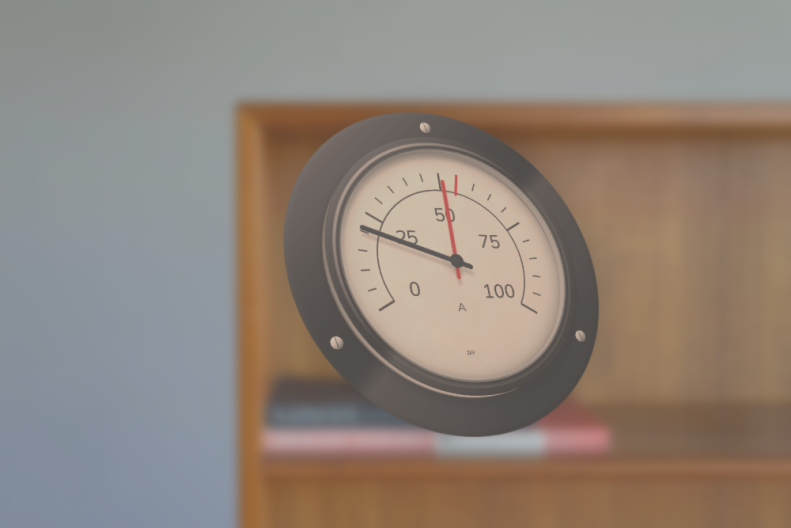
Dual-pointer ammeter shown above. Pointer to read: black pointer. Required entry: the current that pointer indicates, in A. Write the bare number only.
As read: 20
